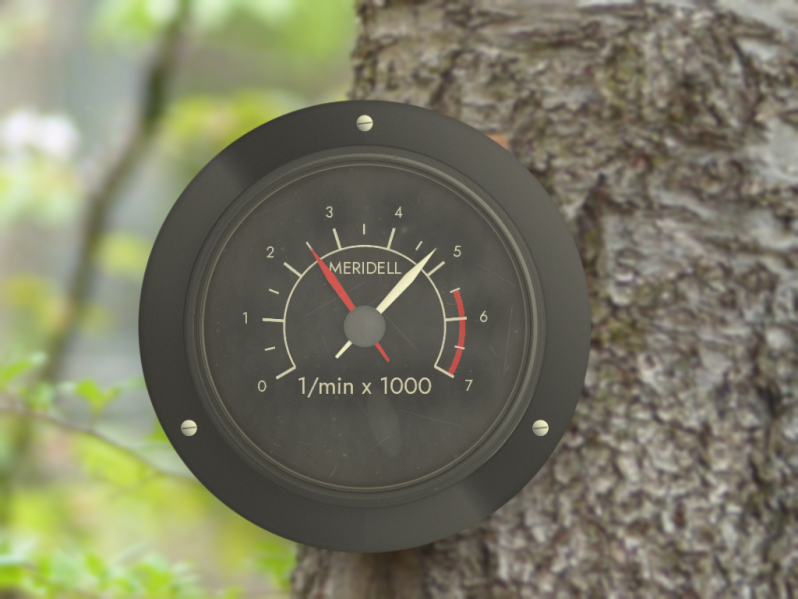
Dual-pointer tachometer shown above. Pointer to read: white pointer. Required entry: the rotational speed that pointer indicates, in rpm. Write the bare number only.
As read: 4750
